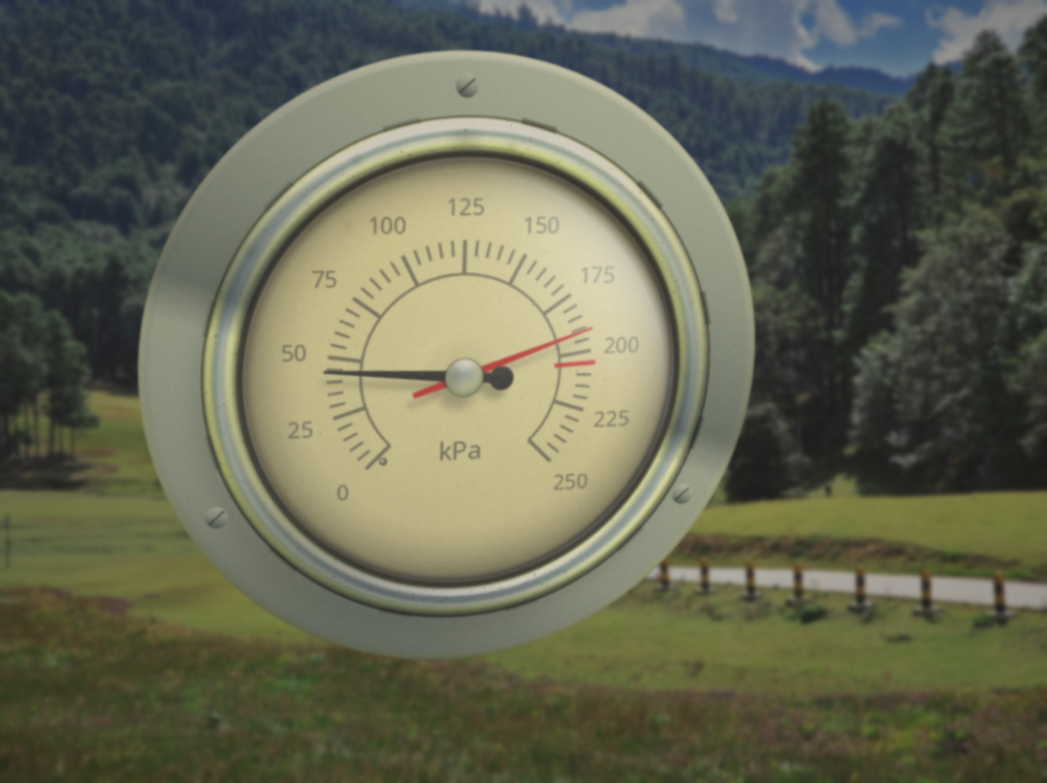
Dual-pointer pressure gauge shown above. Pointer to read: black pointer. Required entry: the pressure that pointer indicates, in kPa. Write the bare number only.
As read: 45
